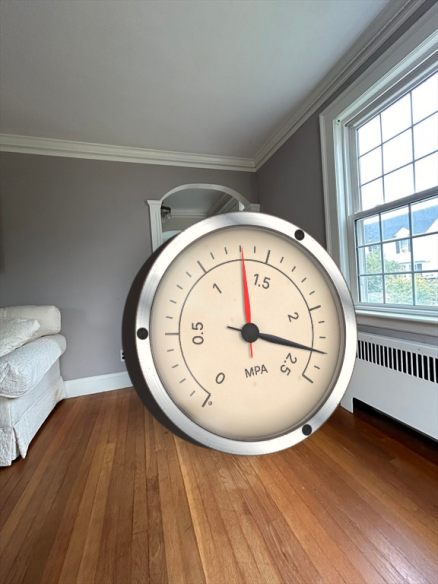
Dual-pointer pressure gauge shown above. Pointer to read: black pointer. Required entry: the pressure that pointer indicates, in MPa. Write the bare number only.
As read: 2.3
